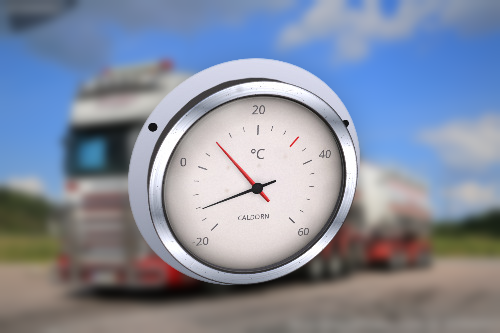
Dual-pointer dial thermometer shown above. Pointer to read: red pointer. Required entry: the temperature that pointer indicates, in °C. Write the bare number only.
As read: 8
